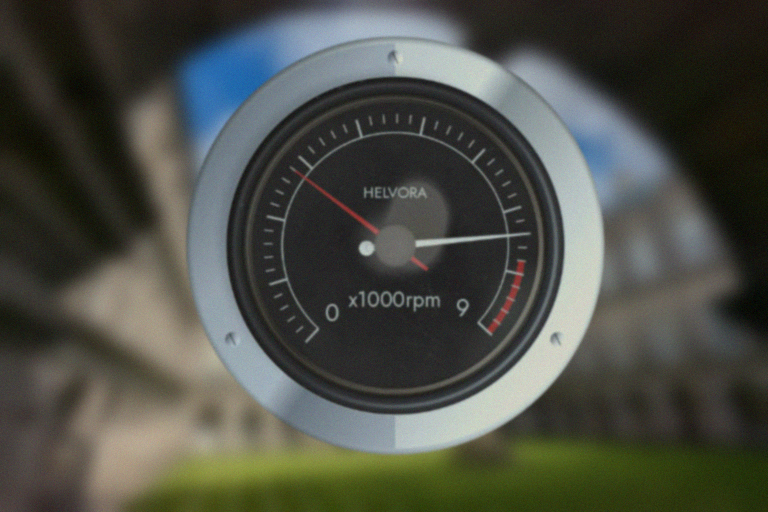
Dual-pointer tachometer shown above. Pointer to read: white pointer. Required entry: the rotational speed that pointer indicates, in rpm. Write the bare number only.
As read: 7400
